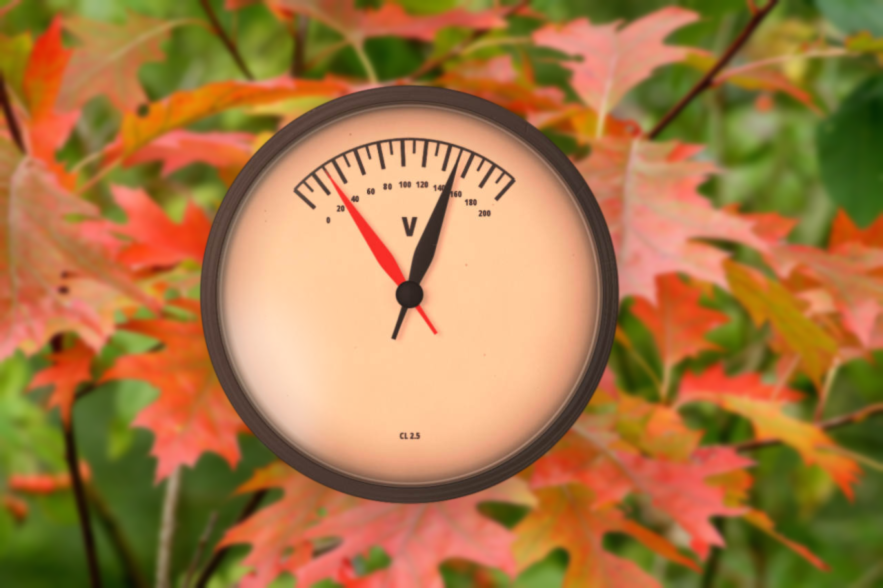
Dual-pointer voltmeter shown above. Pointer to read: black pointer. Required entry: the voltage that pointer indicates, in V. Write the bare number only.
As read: 150
